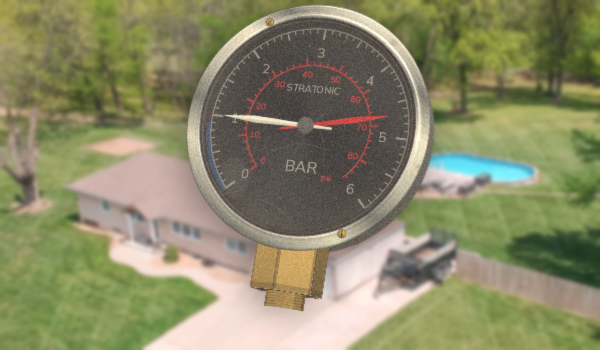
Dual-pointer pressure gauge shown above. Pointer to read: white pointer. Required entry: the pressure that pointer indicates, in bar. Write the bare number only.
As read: 1
